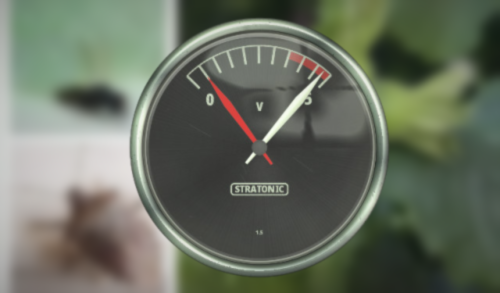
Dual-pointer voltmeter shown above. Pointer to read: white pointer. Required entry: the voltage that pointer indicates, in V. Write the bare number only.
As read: 4.75
